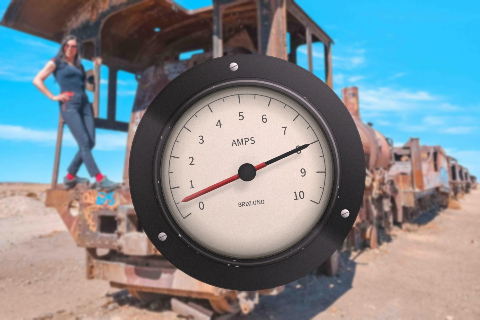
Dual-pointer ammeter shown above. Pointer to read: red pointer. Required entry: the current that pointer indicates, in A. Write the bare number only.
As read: 0.5
